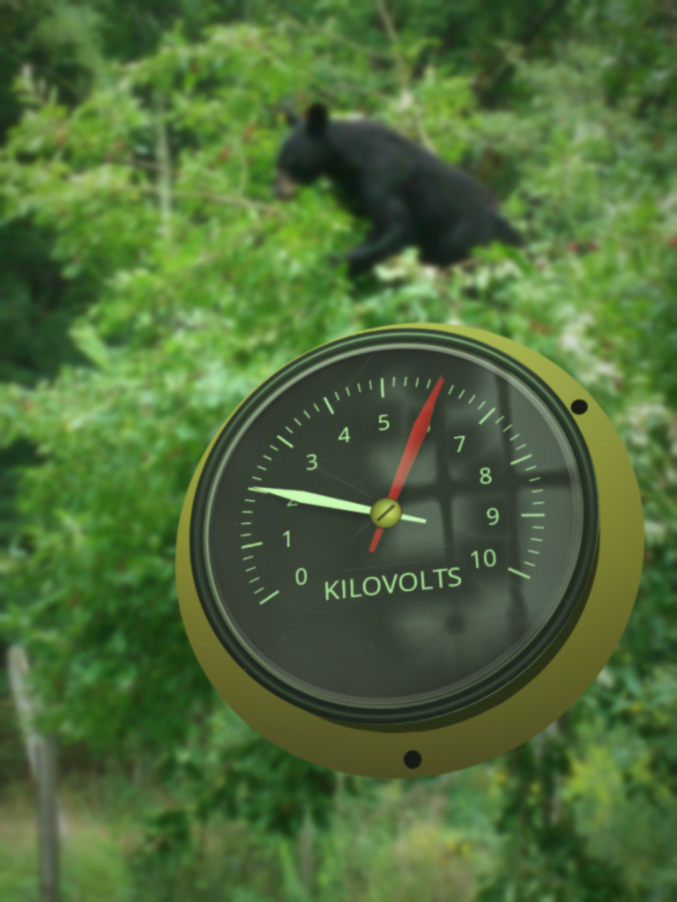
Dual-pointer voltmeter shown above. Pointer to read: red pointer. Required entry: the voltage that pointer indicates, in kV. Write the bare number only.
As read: 6
